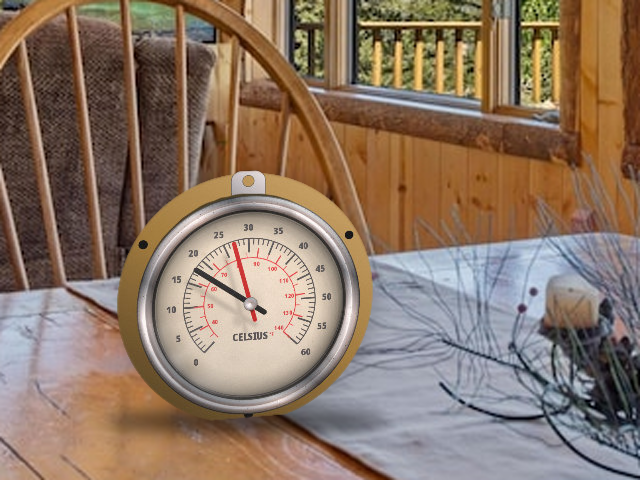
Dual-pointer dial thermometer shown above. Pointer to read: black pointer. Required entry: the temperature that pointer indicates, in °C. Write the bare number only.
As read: 18
